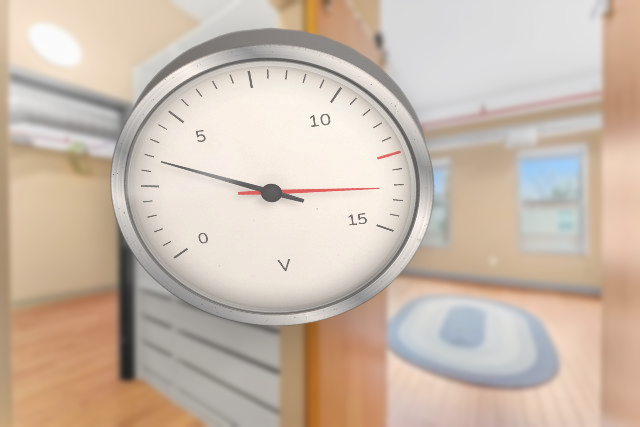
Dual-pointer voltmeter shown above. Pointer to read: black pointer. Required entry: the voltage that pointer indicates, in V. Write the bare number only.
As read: 3.5
